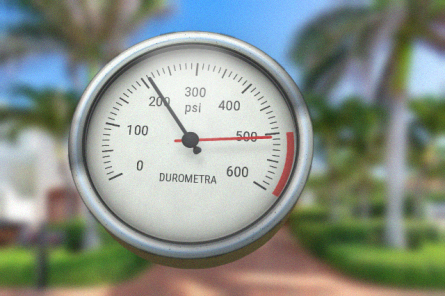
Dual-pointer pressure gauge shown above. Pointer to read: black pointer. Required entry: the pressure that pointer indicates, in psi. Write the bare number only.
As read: 210
